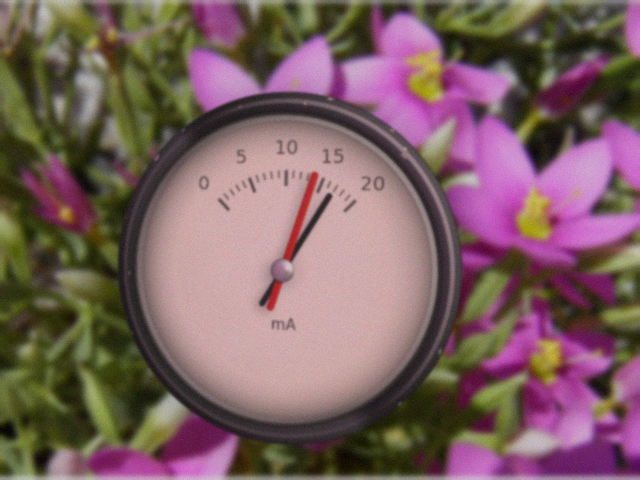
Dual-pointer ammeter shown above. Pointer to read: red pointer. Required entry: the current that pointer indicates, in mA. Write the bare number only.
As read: 14
